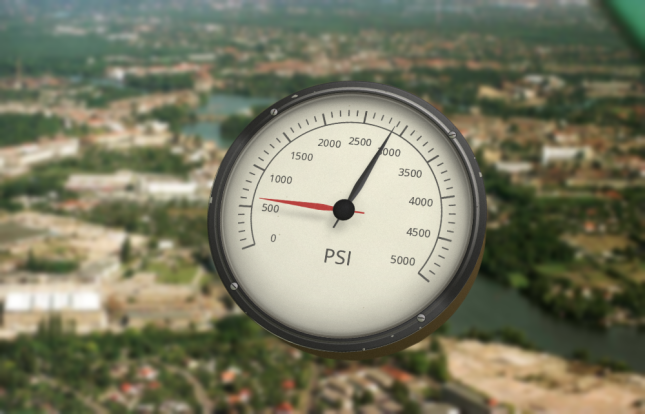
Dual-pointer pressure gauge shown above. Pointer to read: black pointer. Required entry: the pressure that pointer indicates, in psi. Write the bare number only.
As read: 2900
